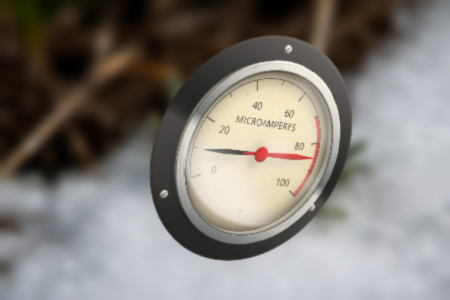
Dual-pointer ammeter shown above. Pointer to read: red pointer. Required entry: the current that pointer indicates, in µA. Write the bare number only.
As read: 85
